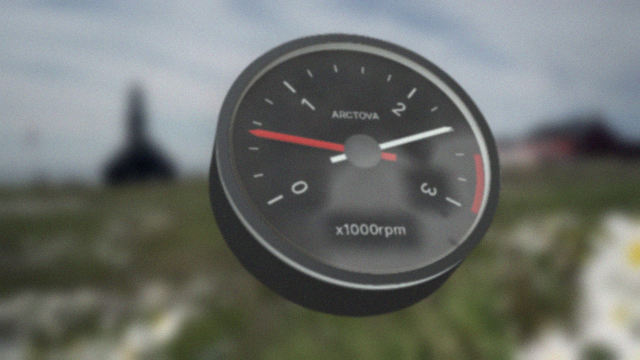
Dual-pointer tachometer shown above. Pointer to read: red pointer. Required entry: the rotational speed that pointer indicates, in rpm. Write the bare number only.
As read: 500
